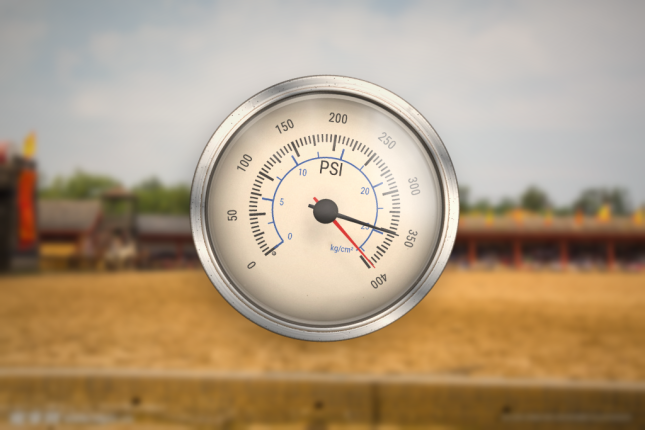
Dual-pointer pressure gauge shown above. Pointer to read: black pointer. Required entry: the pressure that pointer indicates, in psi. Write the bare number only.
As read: 350
